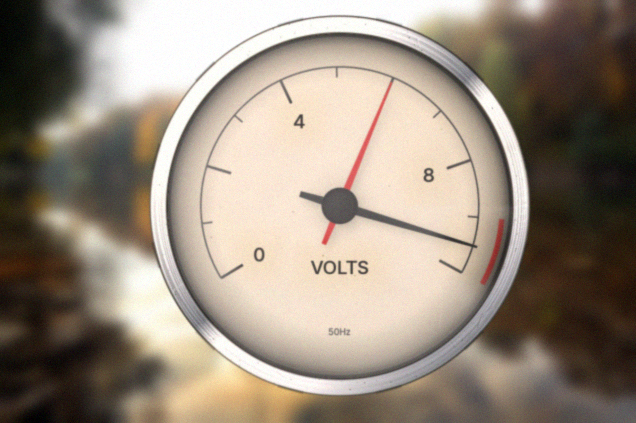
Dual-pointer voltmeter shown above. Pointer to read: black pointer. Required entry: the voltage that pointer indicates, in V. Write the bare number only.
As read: 9.5
